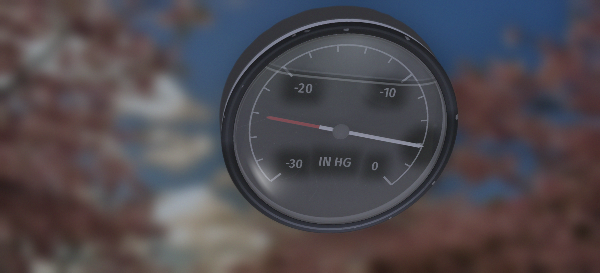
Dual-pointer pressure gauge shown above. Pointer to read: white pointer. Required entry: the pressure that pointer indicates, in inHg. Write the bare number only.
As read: -4
